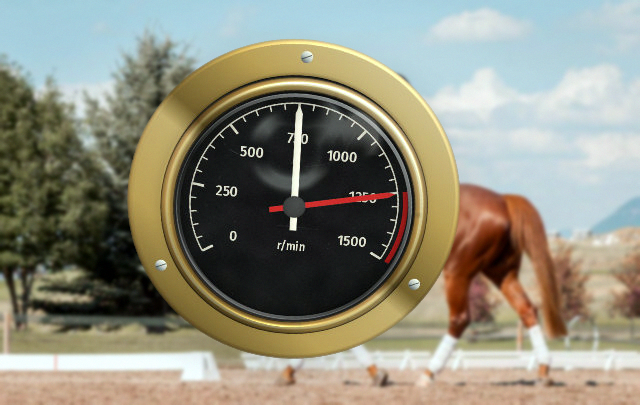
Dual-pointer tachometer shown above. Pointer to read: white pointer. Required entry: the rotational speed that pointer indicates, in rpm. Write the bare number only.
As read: 750
